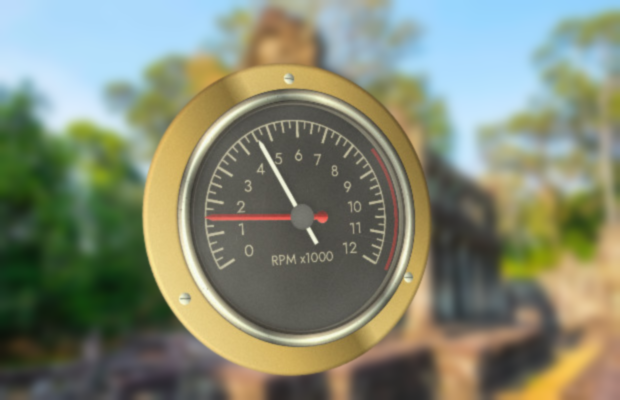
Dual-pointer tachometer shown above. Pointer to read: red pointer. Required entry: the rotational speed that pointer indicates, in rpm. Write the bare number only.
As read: 1500
